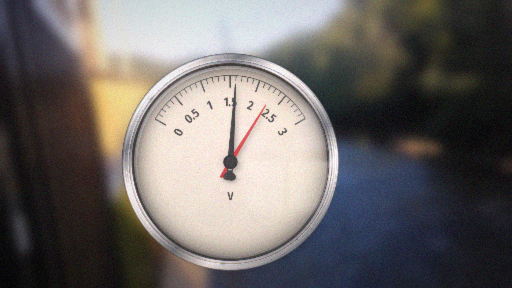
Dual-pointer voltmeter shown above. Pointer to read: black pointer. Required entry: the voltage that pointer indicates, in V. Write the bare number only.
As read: 1.6
